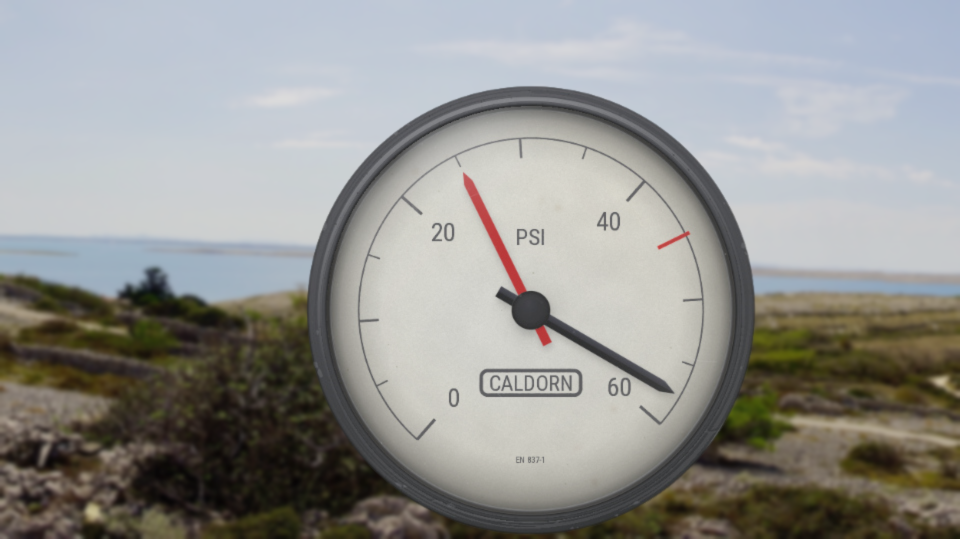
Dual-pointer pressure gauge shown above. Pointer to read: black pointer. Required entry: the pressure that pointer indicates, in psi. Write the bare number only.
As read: 57.5
